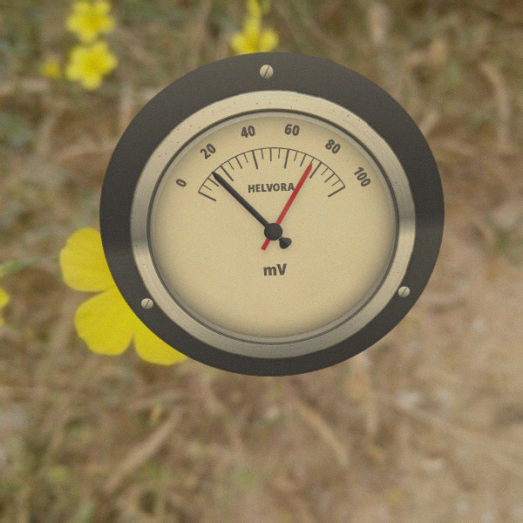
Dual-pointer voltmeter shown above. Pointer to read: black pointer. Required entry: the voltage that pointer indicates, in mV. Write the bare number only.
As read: 15
